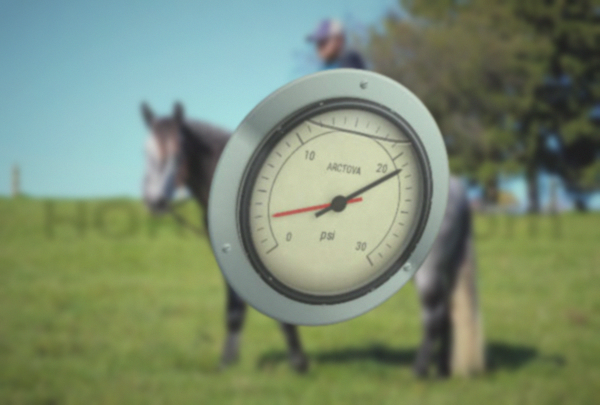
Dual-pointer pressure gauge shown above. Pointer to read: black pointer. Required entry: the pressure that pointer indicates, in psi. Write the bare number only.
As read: 21
